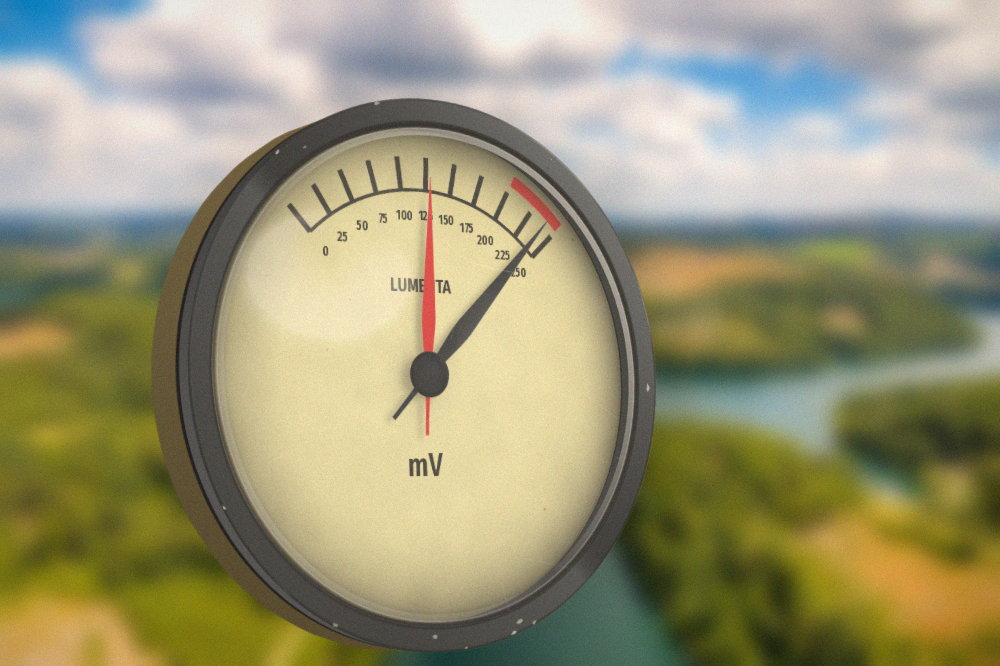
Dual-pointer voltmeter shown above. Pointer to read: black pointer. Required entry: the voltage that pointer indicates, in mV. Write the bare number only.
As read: 237.5
